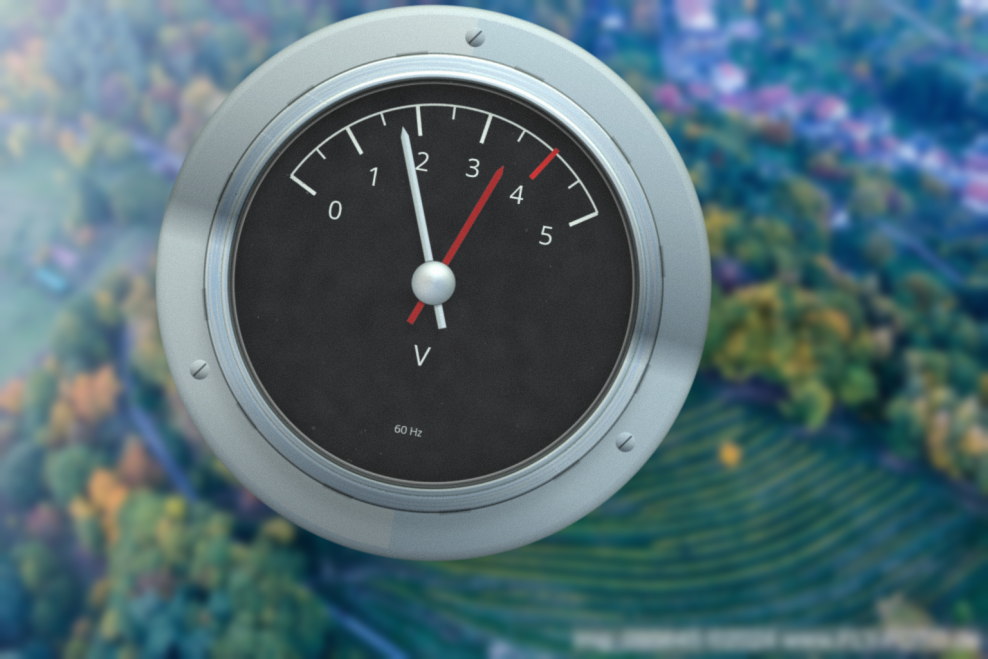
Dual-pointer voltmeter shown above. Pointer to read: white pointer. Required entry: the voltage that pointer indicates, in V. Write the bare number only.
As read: 1.75
